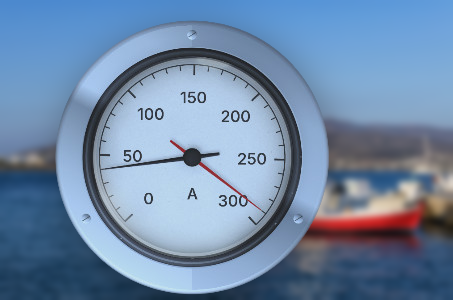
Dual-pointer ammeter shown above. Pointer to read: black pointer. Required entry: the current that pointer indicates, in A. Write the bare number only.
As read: 40
